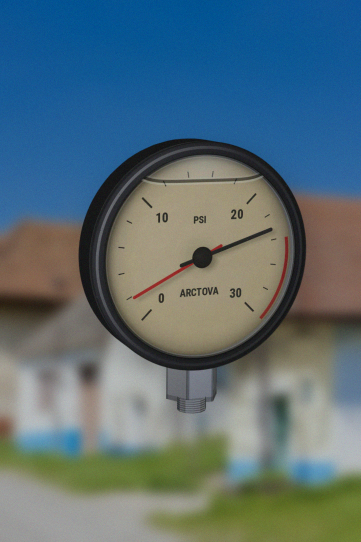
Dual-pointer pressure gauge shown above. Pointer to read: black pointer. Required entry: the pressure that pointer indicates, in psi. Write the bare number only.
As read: 23
